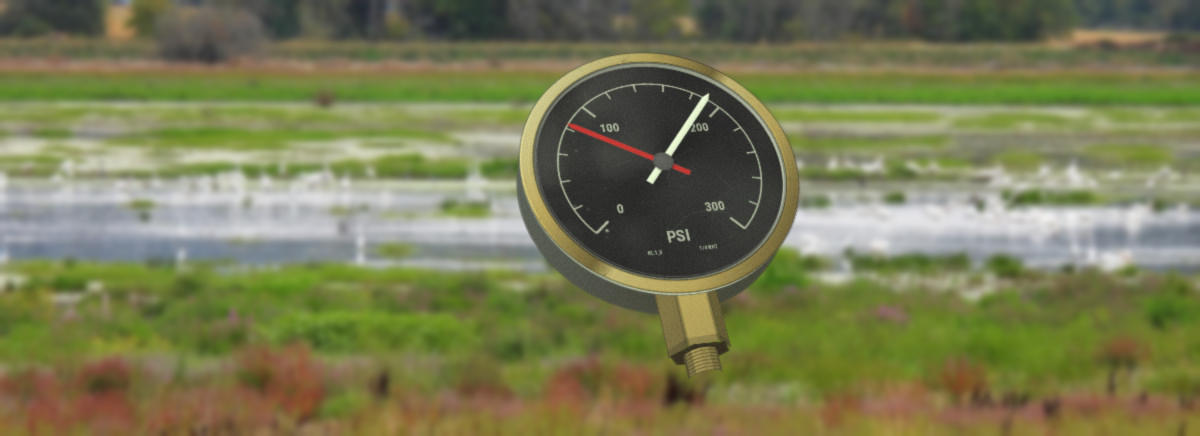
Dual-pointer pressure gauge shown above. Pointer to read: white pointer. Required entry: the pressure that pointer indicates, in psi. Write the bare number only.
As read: 190
